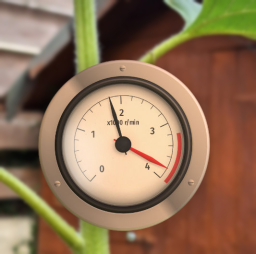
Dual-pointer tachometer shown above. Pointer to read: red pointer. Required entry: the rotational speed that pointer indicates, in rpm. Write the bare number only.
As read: 3800
